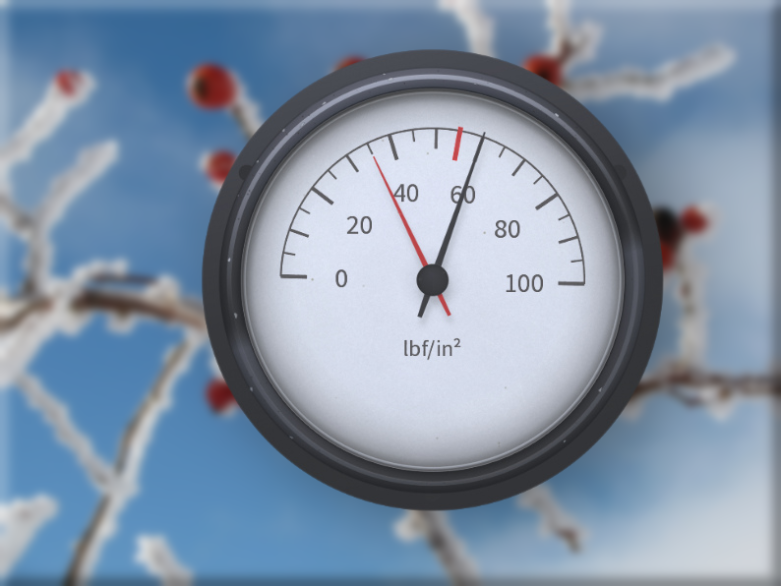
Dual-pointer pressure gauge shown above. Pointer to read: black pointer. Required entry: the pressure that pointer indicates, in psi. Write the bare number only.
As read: 60
